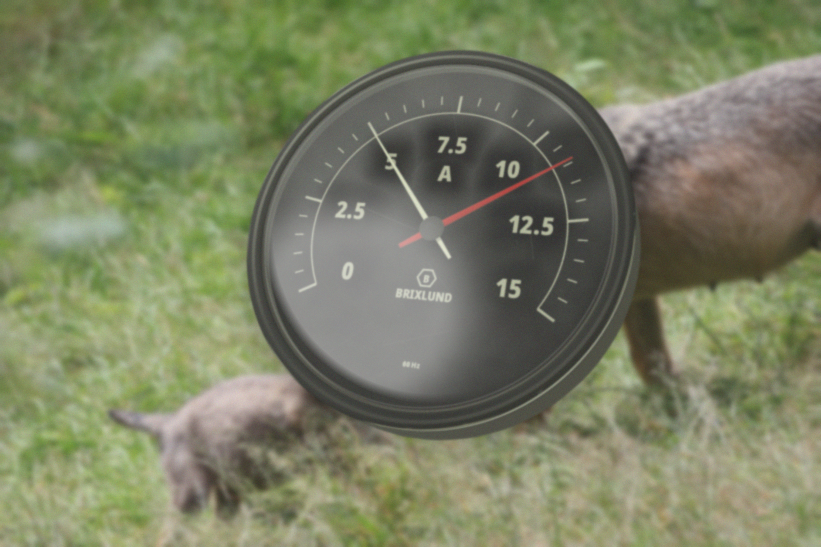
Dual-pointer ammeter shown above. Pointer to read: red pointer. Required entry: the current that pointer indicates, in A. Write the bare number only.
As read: 11
